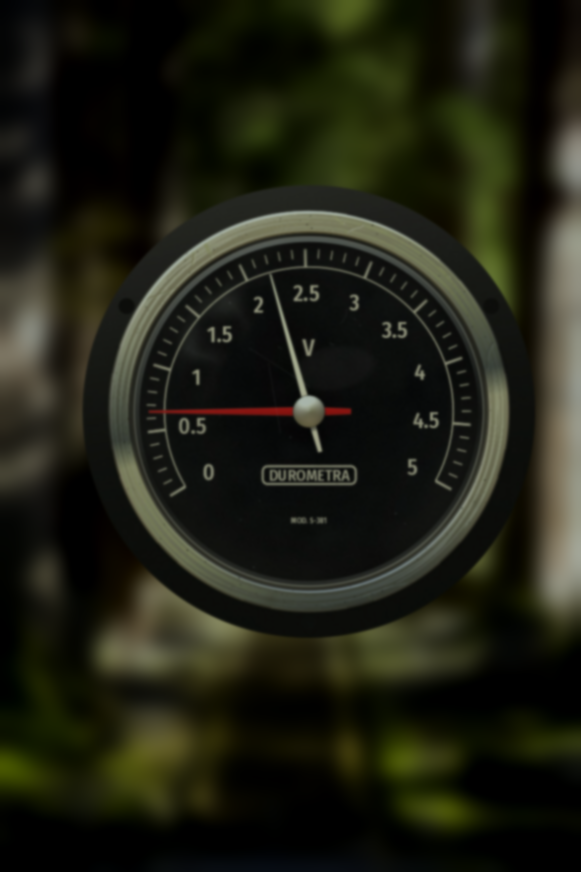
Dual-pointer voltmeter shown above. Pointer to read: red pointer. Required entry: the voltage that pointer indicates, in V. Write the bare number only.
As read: 0.65
